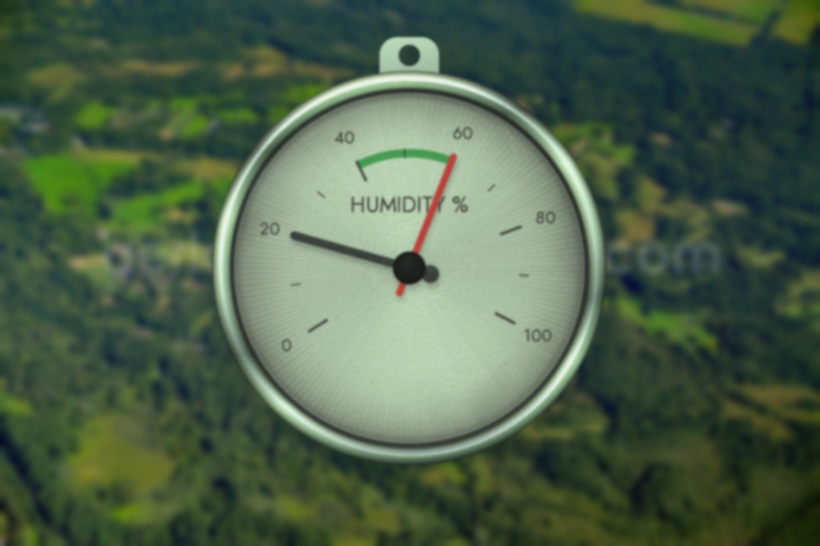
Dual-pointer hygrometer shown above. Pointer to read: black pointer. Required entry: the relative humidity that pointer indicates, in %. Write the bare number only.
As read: 20
